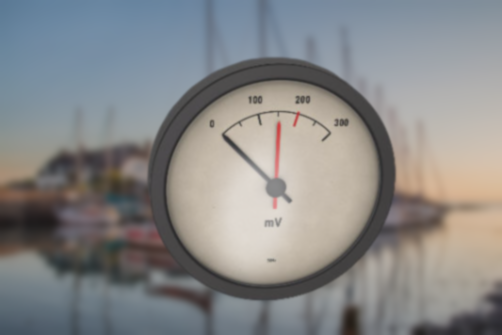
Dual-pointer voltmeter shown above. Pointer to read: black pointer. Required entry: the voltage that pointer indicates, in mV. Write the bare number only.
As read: 0
